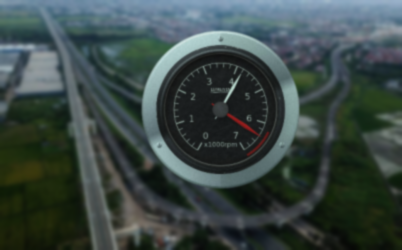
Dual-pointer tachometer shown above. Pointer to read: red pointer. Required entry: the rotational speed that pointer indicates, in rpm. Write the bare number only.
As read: 6400
